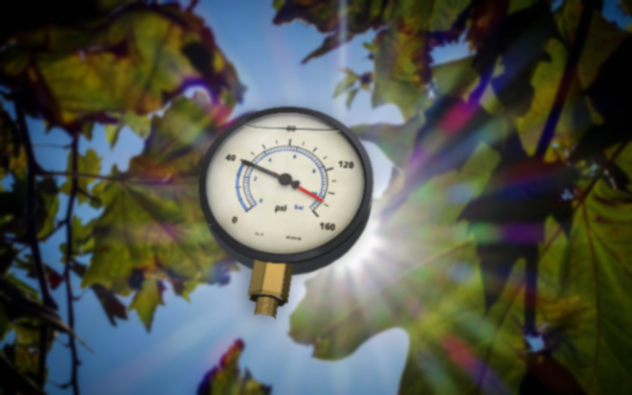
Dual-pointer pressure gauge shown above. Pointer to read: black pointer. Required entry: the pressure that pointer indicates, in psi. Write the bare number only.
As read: 40
